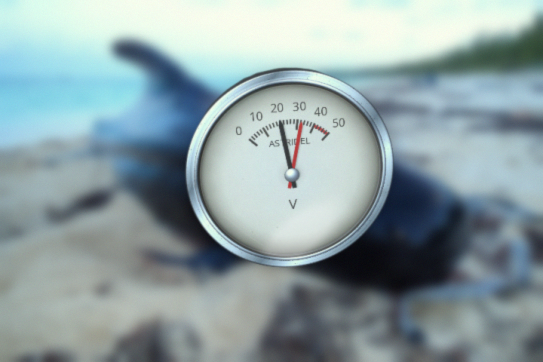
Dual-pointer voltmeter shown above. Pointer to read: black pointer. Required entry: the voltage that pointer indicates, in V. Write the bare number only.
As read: 20
